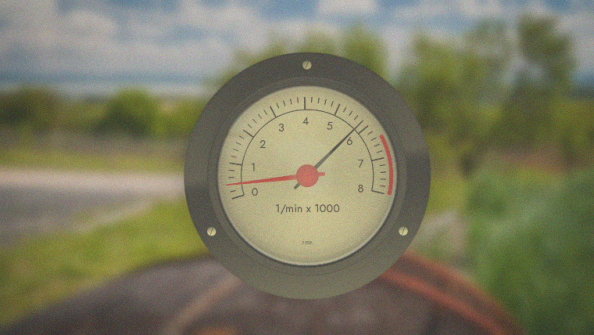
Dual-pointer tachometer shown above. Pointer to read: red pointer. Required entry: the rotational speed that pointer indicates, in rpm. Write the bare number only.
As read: 400
